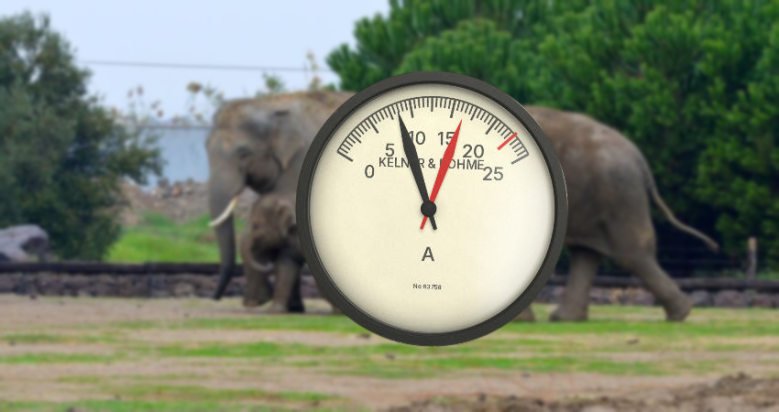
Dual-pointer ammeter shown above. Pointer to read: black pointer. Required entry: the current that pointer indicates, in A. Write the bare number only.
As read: 8.5
